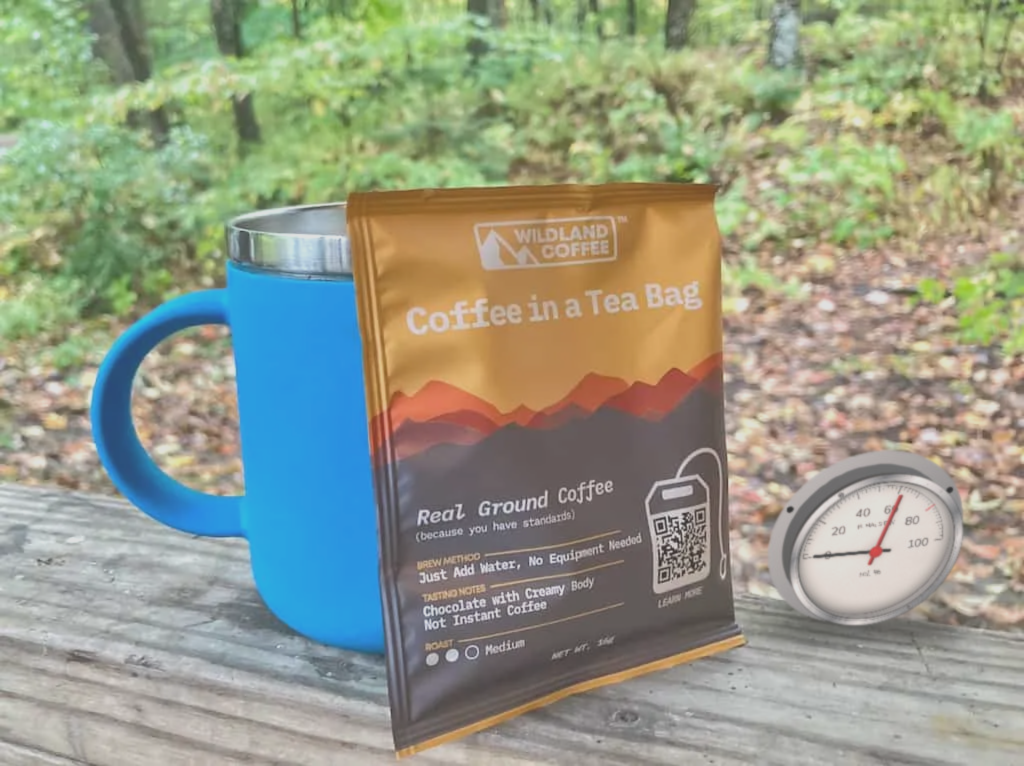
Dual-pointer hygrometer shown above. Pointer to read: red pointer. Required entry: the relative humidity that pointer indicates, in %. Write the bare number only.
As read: 60
